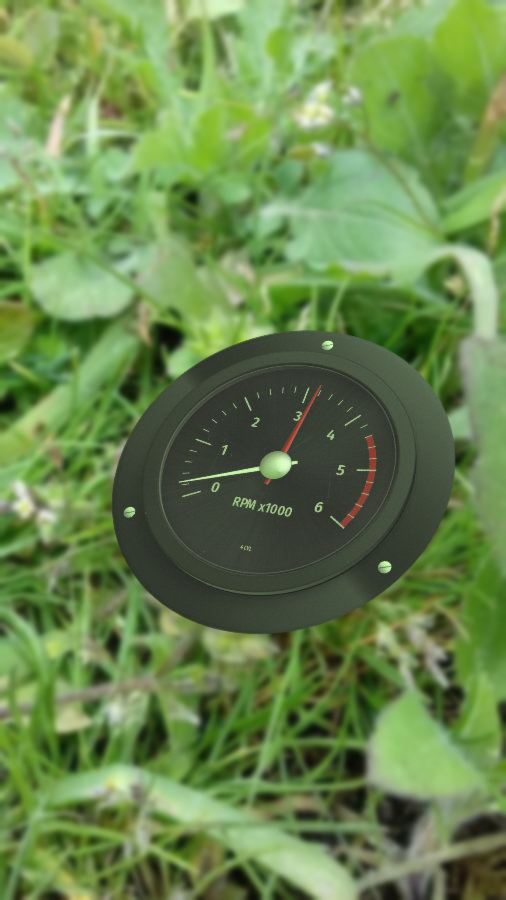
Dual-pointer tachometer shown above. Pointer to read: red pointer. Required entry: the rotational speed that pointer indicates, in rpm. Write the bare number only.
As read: 3200
